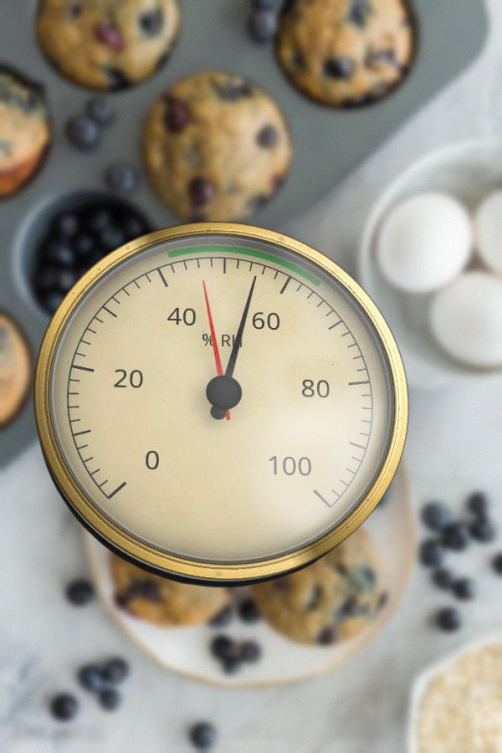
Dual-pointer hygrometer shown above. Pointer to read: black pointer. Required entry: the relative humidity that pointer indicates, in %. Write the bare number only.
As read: 55
